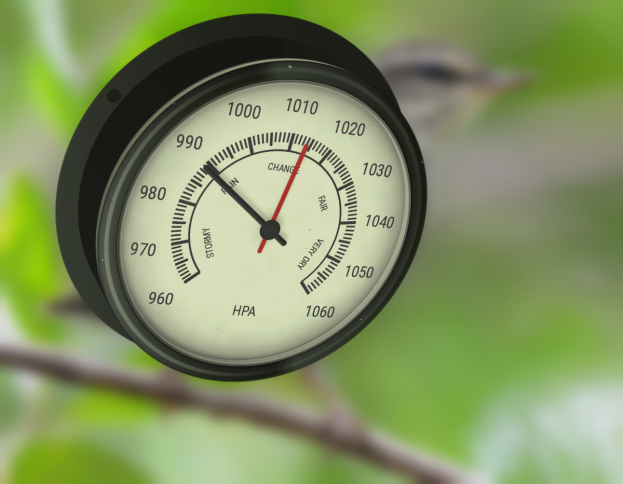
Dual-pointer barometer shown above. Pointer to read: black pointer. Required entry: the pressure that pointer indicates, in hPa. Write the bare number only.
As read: 989
